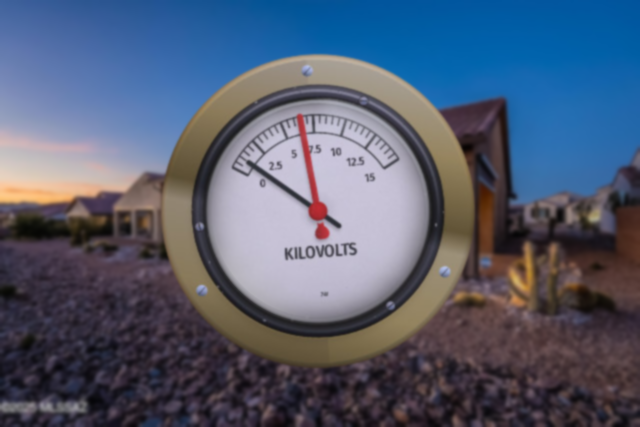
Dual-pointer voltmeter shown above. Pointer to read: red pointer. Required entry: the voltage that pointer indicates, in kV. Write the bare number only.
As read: 6.5
